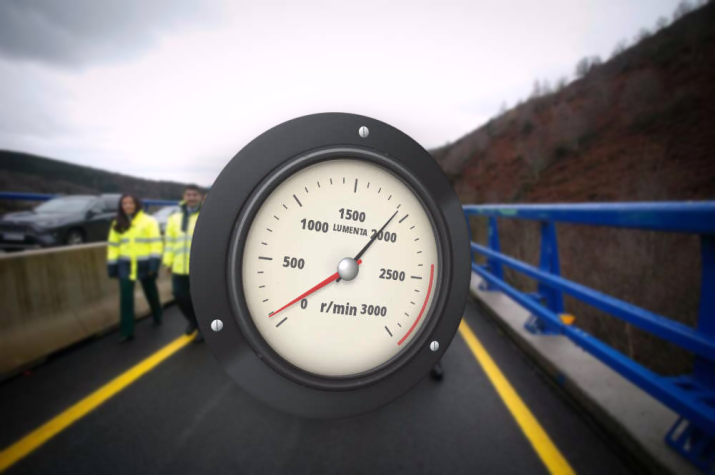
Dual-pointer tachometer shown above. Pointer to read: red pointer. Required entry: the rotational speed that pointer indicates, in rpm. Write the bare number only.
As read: 100
